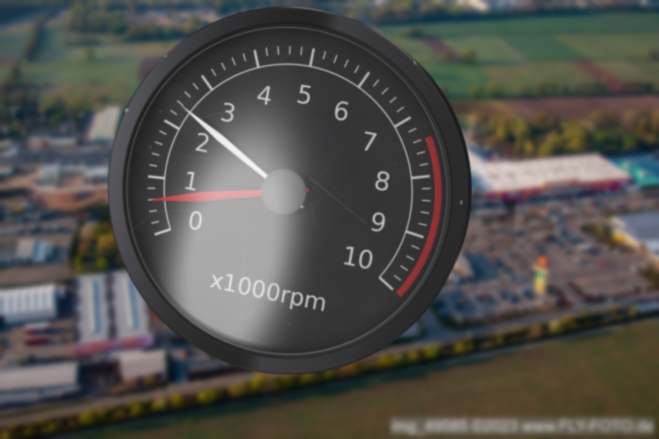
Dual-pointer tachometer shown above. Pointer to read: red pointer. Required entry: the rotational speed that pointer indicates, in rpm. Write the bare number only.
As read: 600
